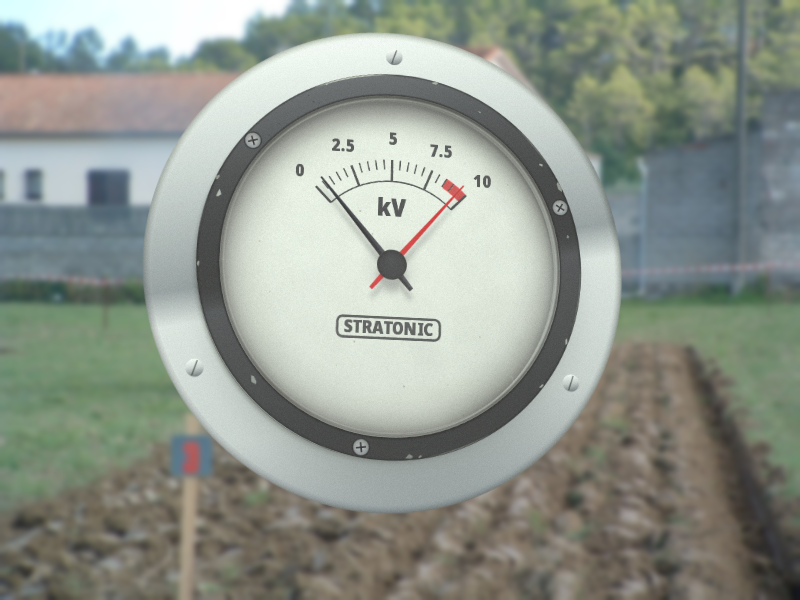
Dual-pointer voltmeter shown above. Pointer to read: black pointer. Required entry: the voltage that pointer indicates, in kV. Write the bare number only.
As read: 0.5
